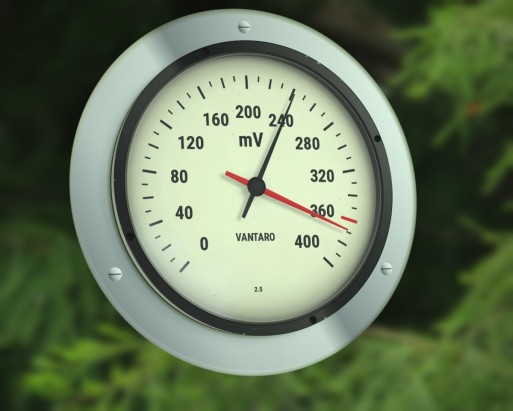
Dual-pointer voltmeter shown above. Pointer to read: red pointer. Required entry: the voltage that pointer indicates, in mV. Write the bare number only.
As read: 370
